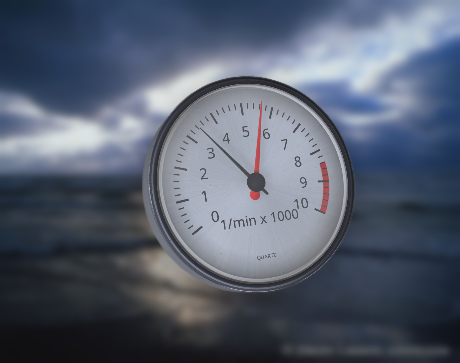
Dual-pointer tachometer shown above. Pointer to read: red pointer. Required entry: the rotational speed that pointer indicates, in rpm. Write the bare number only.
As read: 5600
